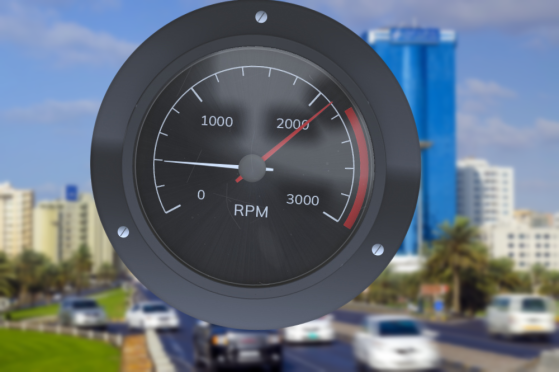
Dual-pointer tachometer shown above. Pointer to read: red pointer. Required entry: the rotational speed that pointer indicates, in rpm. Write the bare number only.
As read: 2100
